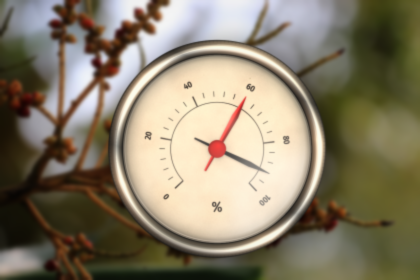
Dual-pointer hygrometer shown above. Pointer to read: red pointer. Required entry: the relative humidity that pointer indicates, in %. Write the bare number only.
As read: 60
